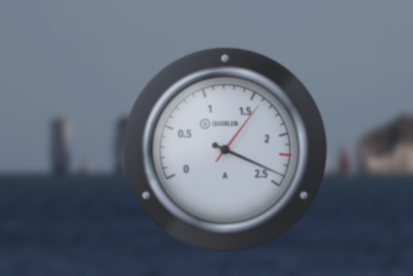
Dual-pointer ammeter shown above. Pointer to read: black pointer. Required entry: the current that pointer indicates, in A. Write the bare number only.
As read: 2.4
